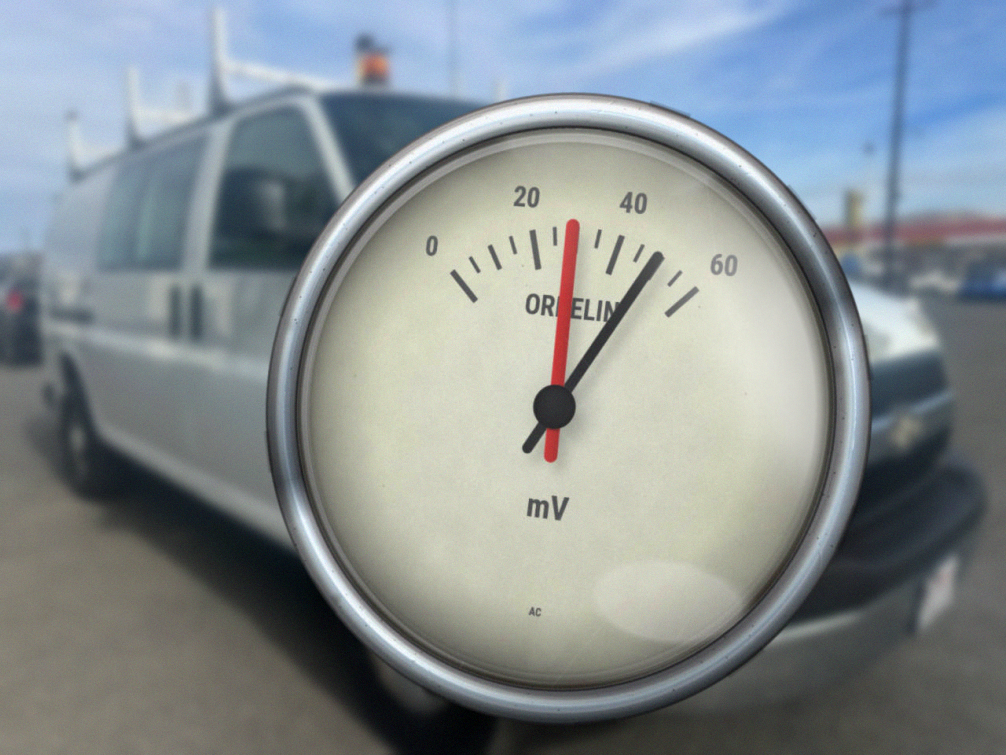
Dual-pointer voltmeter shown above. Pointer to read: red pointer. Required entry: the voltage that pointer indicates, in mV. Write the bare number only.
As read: 30
